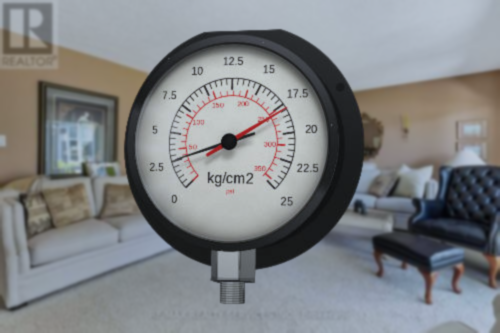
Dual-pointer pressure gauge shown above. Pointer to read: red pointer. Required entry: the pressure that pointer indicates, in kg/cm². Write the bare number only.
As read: 18
